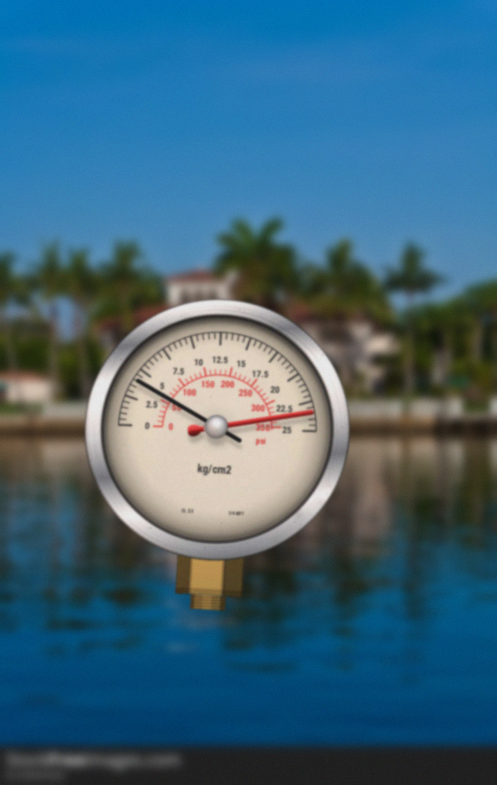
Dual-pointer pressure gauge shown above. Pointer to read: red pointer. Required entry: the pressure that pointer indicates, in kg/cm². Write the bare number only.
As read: 23.5
